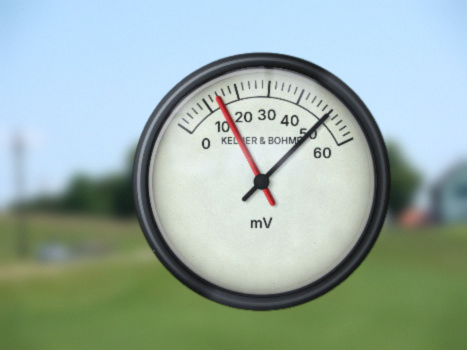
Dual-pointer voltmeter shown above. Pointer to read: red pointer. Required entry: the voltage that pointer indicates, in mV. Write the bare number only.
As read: 14
